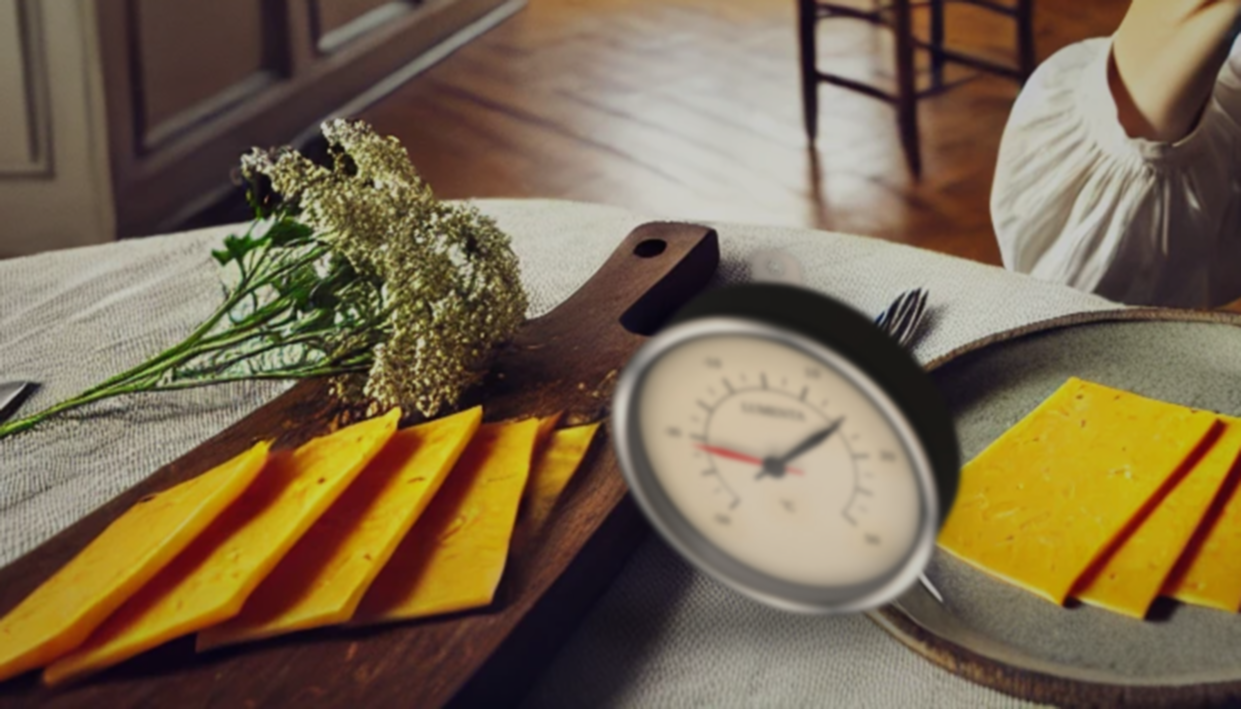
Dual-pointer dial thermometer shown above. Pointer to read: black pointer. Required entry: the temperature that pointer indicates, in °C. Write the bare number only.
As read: 20
